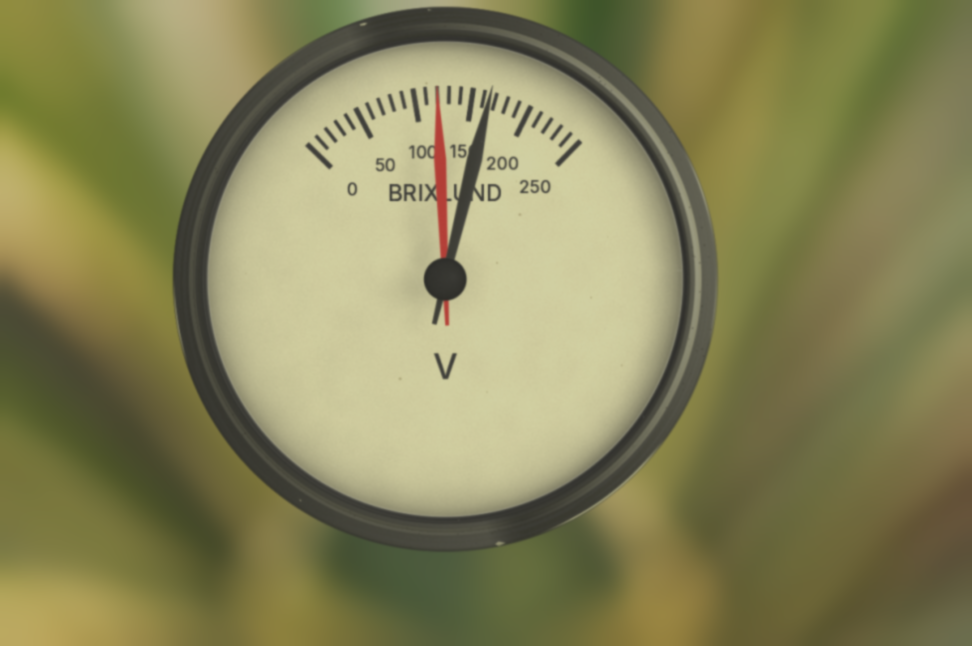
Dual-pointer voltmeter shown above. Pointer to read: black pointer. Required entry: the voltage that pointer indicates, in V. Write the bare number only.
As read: 165
